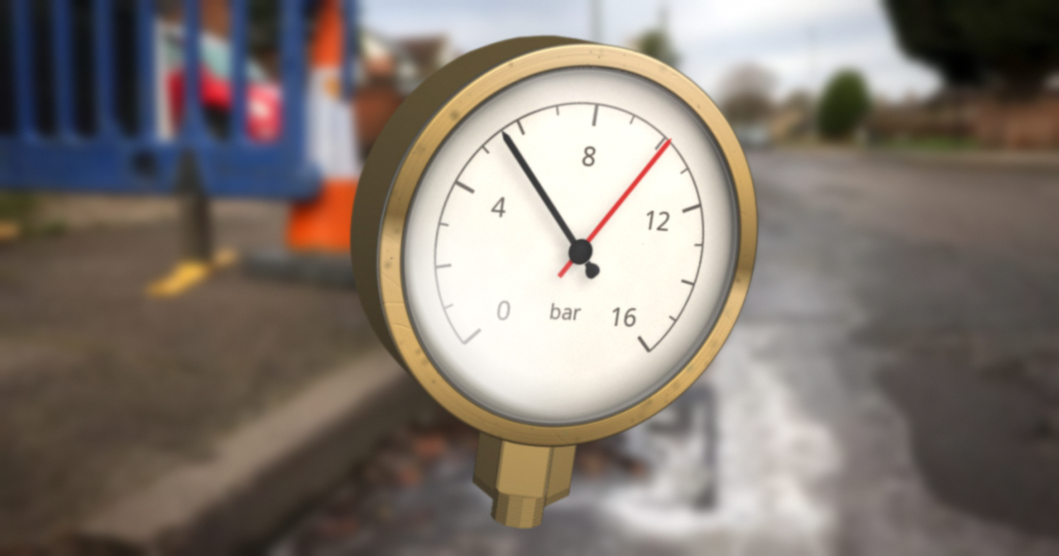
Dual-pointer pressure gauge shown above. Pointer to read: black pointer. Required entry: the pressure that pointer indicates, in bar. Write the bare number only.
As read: 5.5
